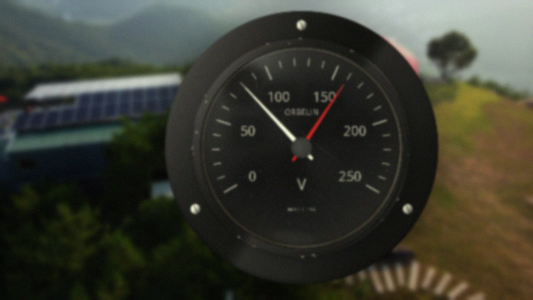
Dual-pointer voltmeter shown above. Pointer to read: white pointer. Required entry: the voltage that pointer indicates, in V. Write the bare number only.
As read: 80
